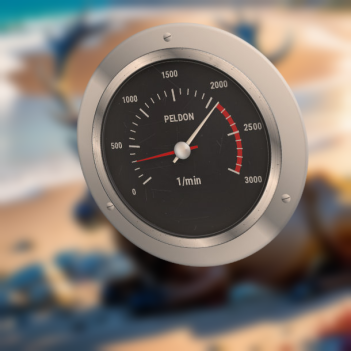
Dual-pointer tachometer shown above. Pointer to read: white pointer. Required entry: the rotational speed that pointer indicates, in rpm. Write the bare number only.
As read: 2100
